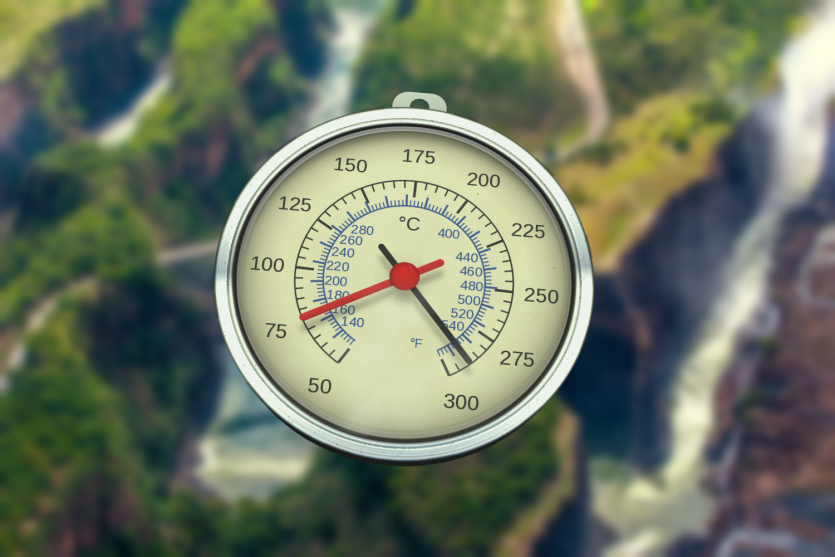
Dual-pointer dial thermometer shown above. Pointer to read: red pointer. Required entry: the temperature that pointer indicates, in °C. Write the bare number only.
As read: 75
